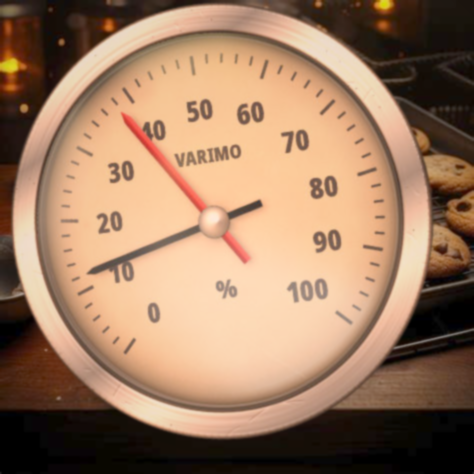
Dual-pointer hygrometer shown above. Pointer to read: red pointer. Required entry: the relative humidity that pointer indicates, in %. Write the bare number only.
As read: 38
